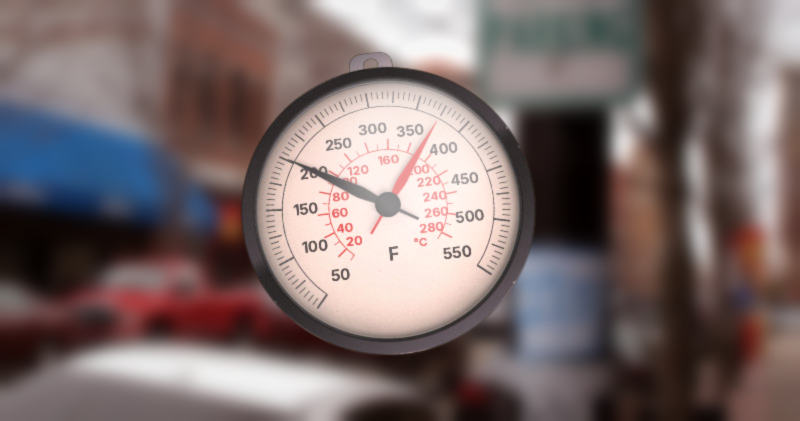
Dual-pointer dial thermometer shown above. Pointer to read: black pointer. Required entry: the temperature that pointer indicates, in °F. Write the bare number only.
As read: 200
